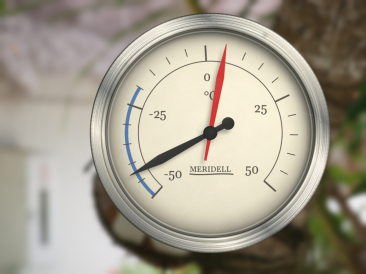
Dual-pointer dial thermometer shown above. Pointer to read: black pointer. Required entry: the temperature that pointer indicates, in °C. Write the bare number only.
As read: -42.5
